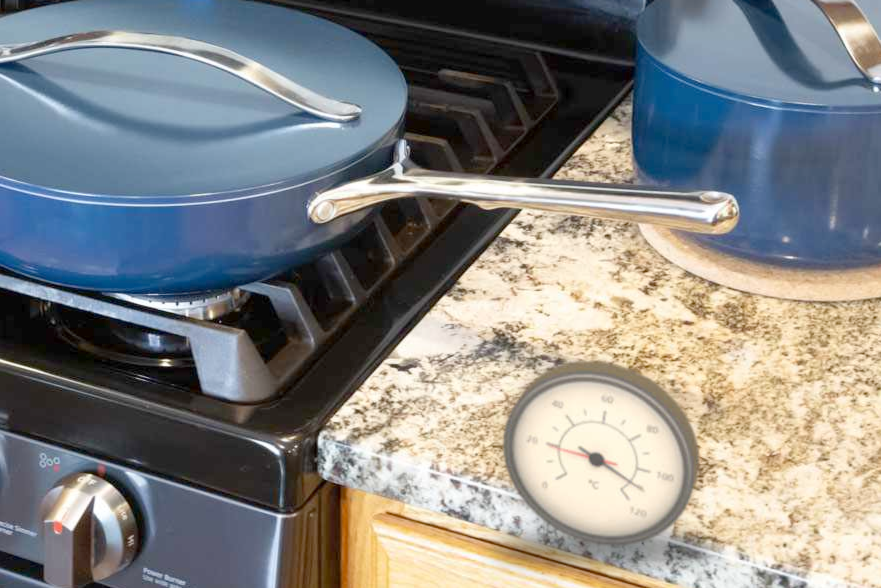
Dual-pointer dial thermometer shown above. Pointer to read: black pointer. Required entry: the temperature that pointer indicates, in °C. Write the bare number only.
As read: 110
